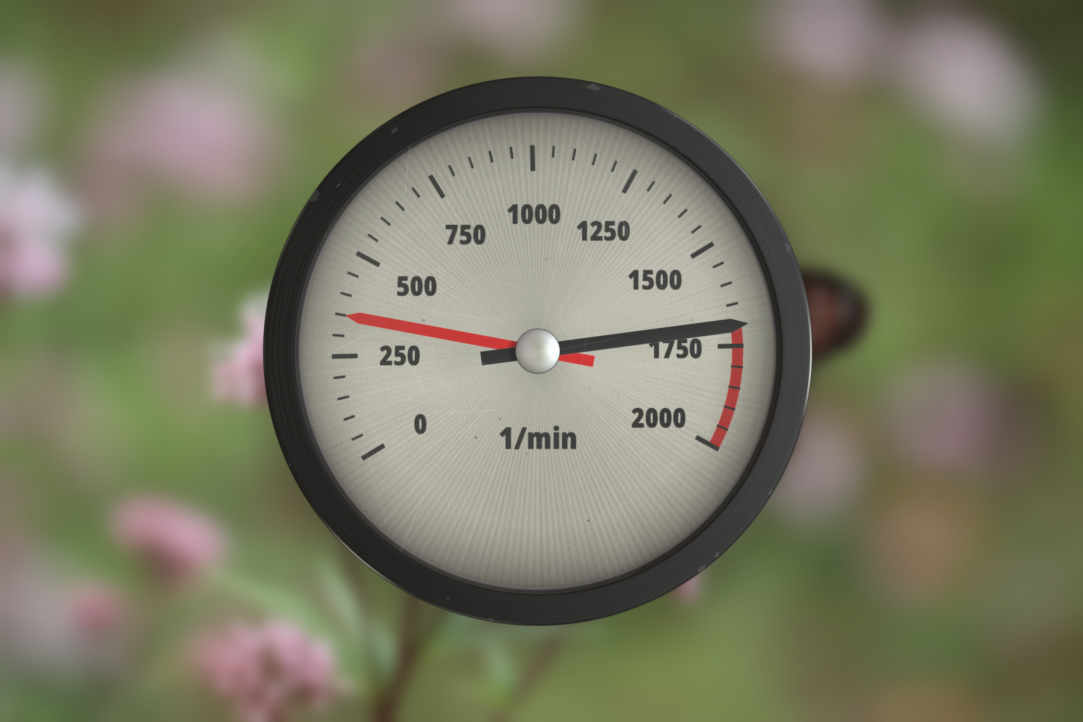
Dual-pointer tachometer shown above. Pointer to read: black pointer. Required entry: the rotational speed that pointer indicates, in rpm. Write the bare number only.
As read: 1700
